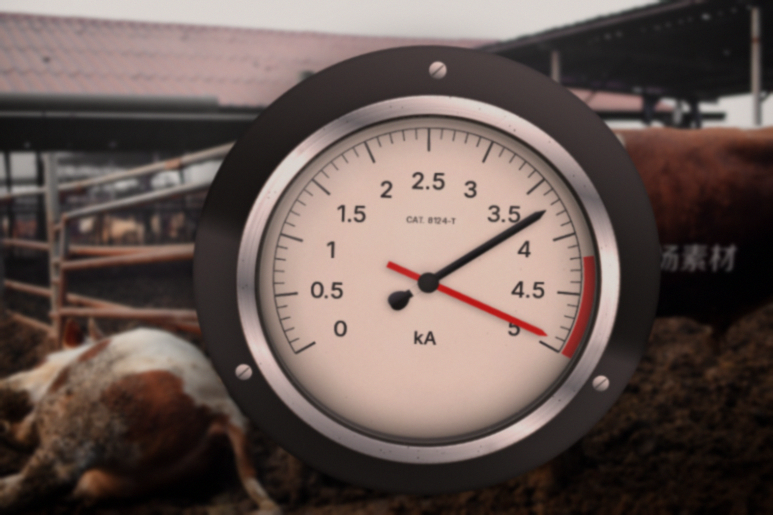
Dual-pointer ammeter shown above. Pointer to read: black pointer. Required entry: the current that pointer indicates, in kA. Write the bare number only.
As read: 3.7
